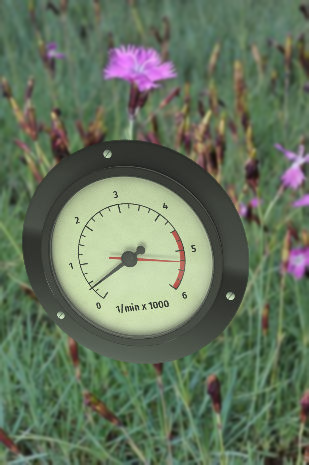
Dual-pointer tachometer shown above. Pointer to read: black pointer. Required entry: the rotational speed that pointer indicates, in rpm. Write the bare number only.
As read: 375
